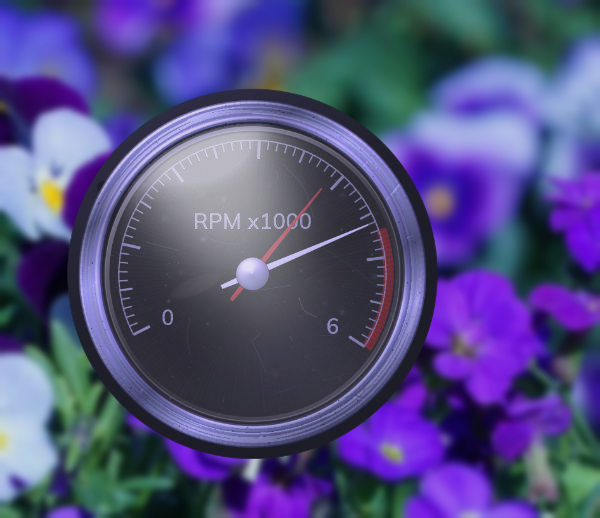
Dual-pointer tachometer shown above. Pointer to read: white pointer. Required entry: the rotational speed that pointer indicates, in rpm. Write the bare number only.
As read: 4600
